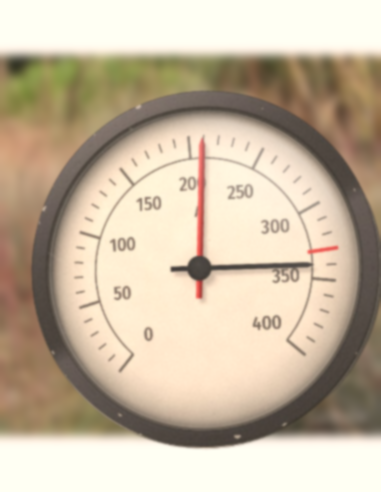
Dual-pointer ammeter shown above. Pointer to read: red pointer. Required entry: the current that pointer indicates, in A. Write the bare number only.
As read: 210
